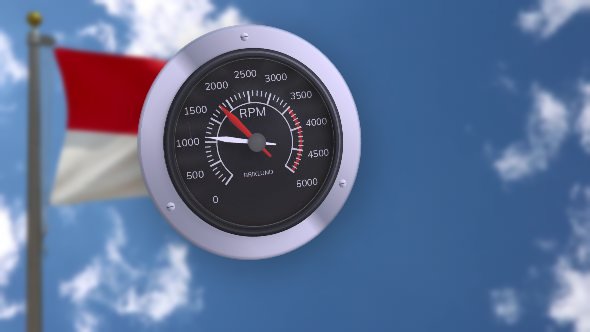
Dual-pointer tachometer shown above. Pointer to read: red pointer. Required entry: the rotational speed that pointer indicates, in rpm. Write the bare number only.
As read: 1800
